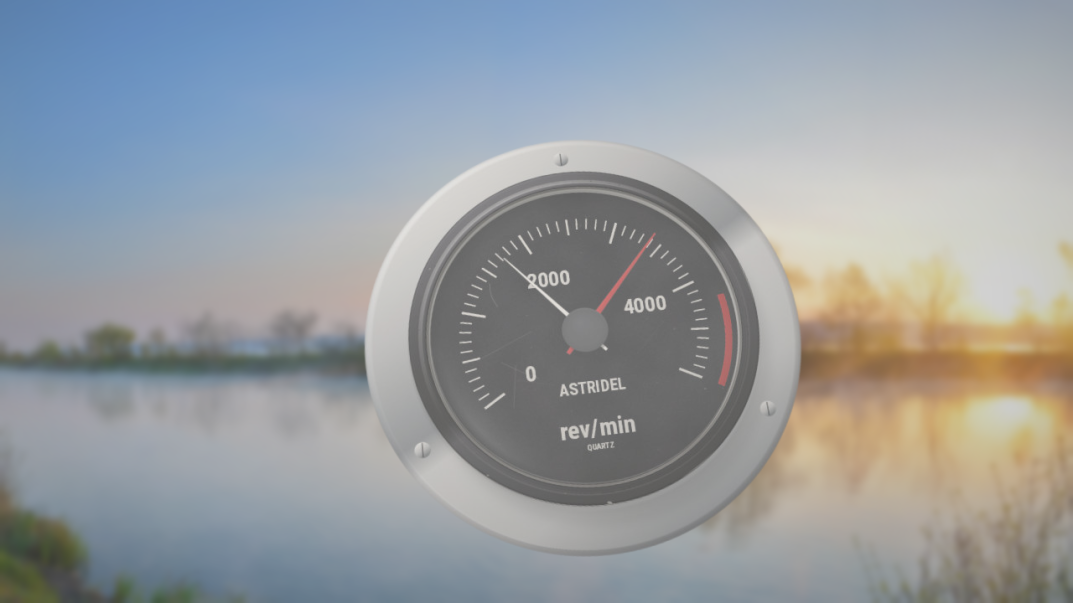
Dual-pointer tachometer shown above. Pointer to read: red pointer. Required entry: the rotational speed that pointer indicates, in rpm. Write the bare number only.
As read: 3400
